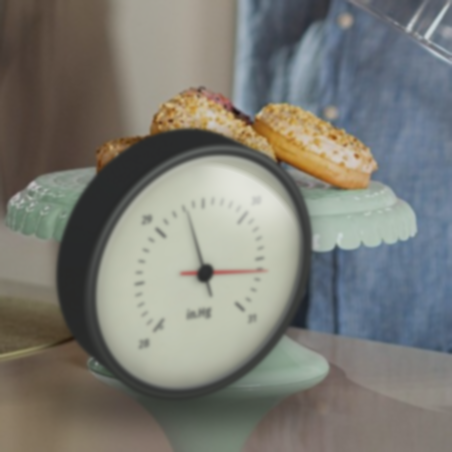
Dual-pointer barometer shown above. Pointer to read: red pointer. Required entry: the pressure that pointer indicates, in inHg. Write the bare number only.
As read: 30.6
